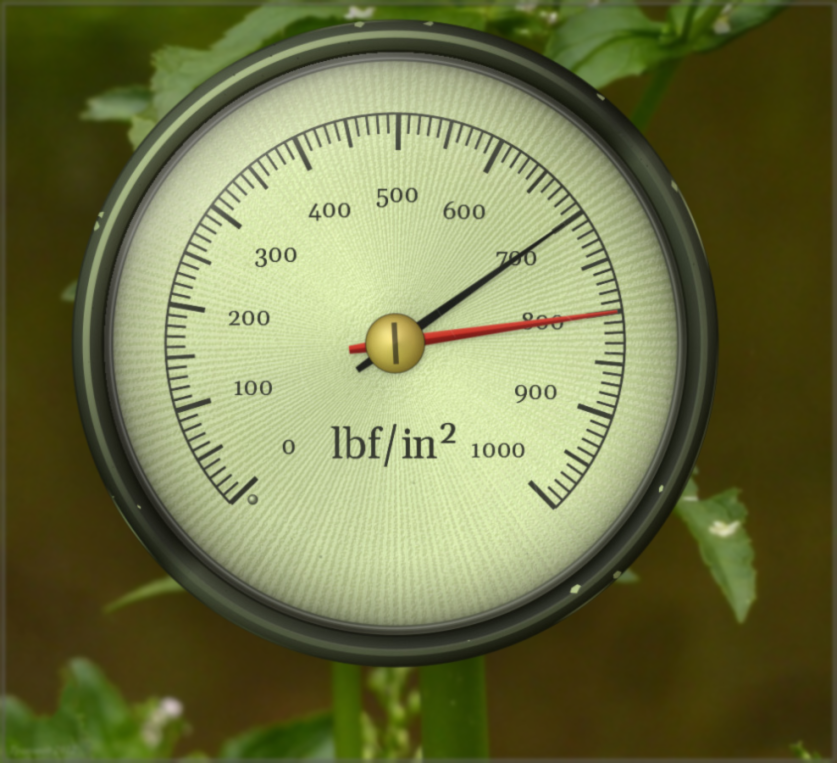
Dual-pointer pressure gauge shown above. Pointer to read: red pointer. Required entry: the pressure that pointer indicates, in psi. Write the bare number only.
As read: 800
